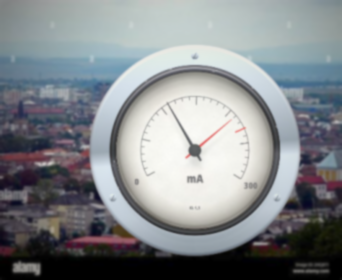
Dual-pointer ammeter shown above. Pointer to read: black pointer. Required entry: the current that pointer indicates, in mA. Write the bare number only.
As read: 110
